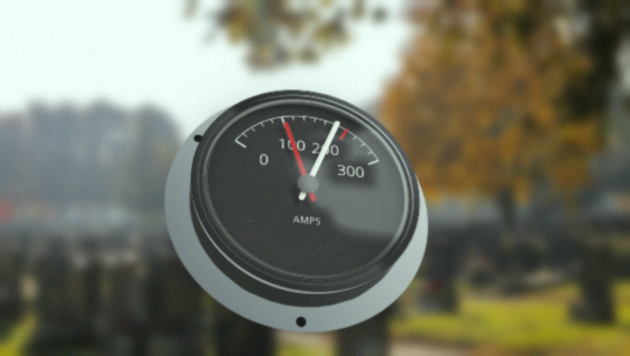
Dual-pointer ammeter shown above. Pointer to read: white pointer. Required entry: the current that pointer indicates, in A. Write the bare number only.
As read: 200
